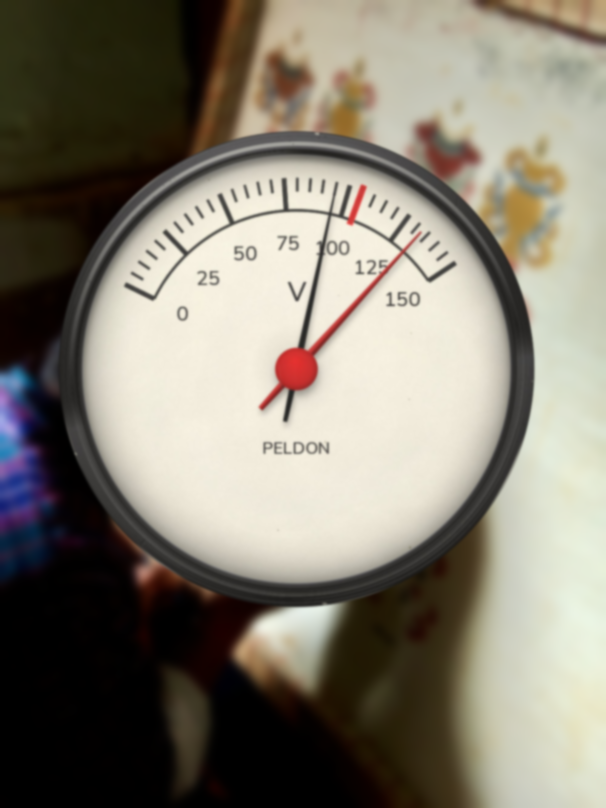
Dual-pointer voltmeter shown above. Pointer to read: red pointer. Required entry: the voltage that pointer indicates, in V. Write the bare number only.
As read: 132.5
